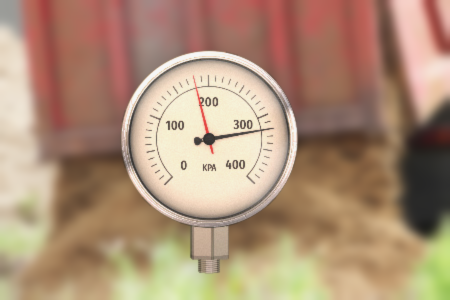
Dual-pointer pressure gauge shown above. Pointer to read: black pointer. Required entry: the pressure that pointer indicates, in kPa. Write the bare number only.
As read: 320
